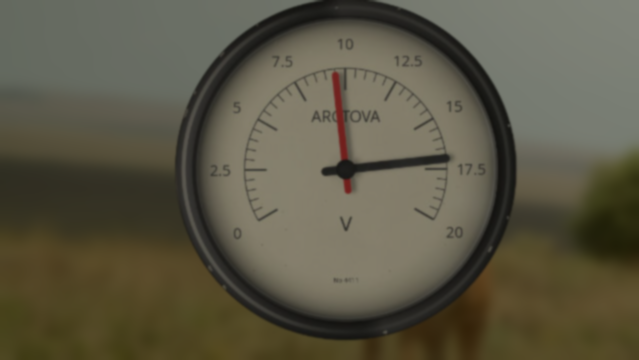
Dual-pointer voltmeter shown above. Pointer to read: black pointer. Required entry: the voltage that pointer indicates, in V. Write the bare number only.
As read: 17
